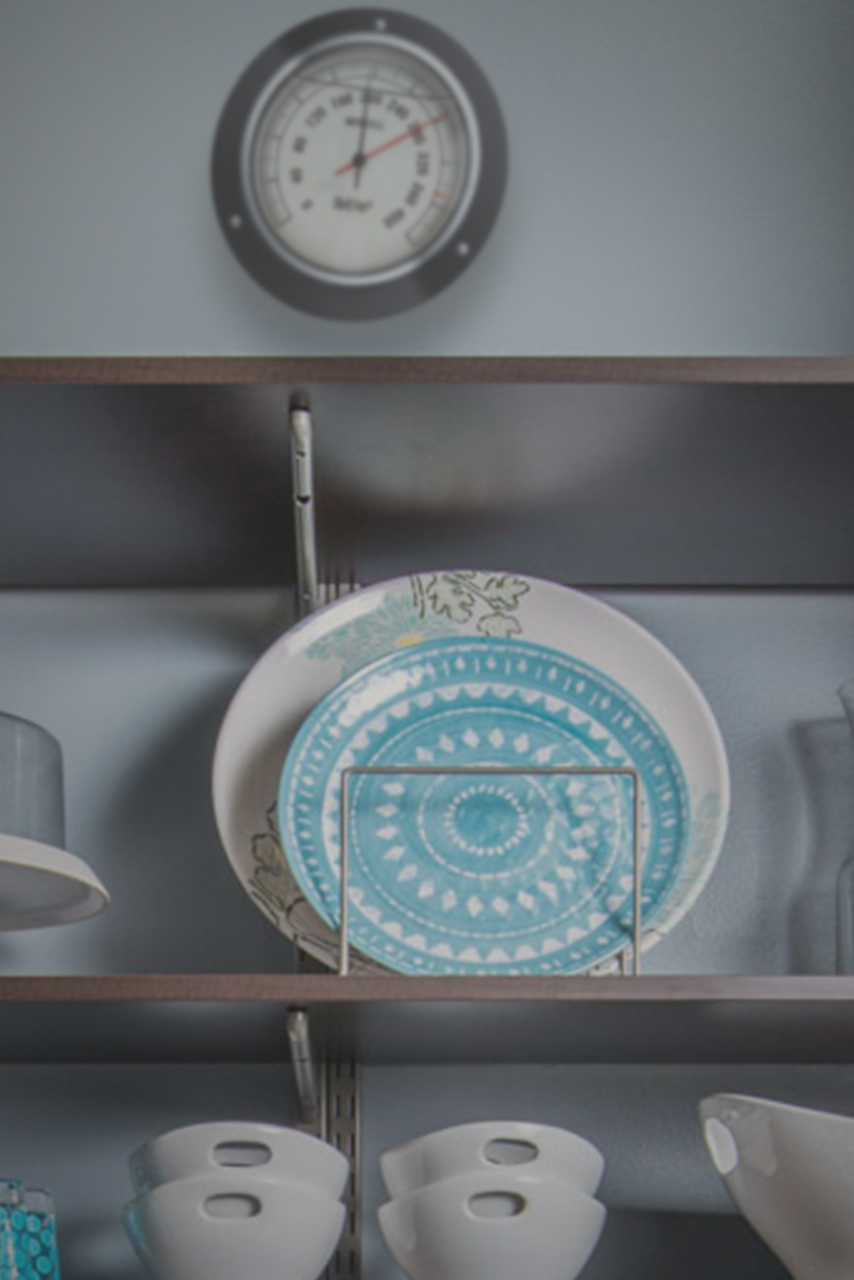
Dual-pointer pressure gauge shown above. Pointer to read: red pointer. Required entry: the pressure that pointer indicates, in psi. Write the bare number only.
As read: 280
